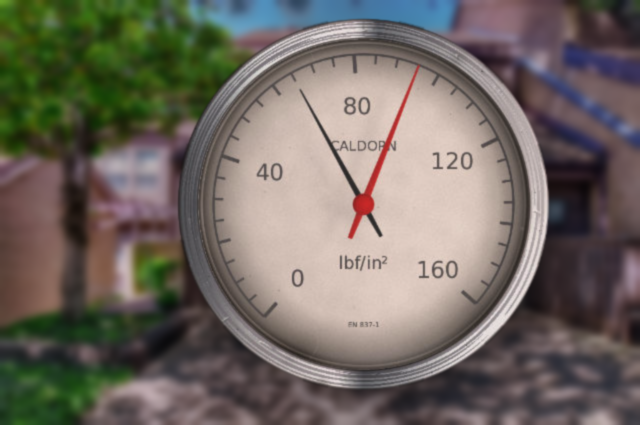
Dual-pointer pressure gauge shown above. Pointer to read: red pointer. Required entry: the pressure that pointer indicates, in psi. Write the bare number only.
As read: 95
